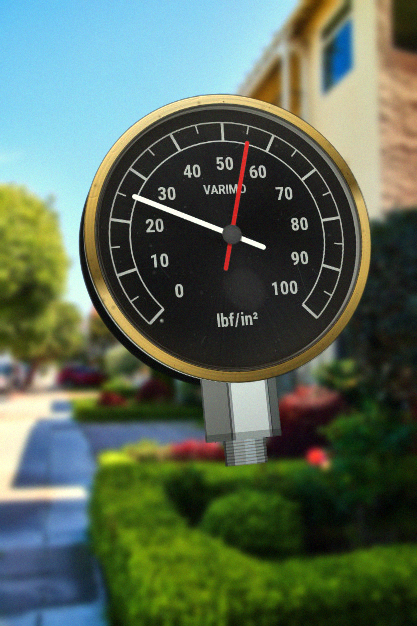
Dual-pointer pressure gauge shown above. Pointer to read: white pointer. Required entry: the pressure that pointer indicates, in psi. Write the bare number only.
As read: 25
